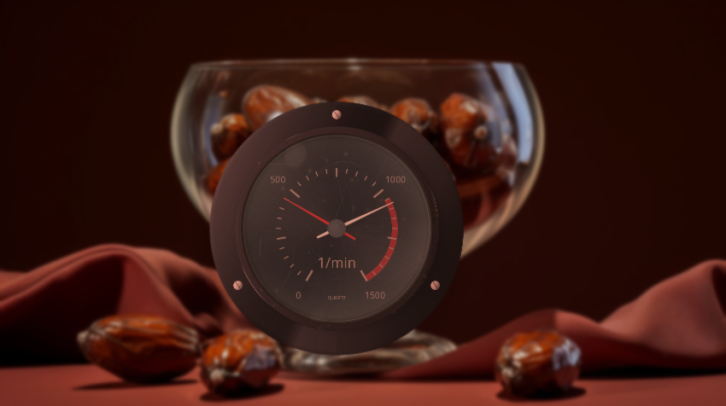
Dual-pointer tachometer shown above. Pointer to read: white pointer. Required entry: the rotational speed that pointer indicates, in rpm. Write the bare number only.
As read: 1075
